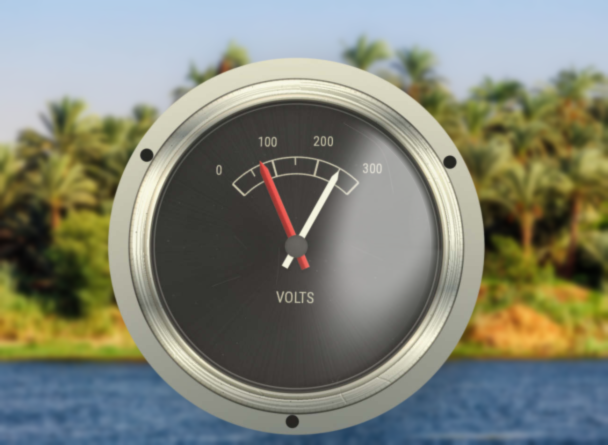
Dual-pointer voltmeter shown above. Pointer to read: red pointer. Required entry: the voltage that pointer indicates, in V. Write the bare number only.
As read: 75
